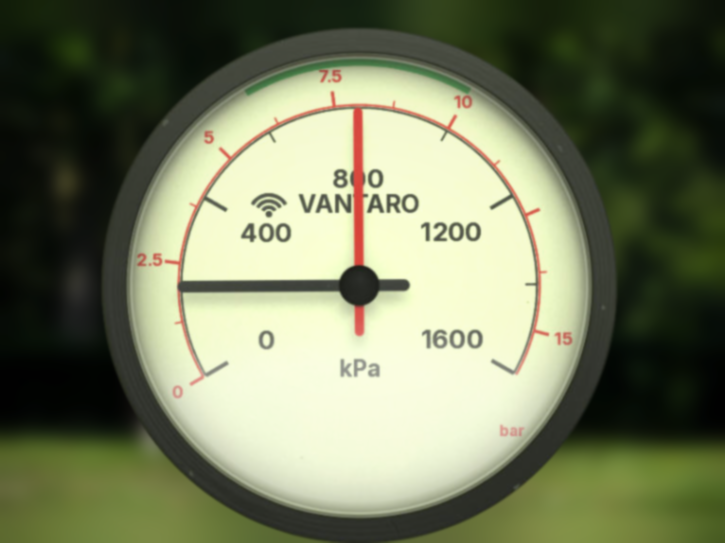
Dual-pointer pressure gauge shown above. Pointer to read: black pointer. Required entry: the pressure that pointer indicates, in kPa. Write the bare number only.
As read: 200
